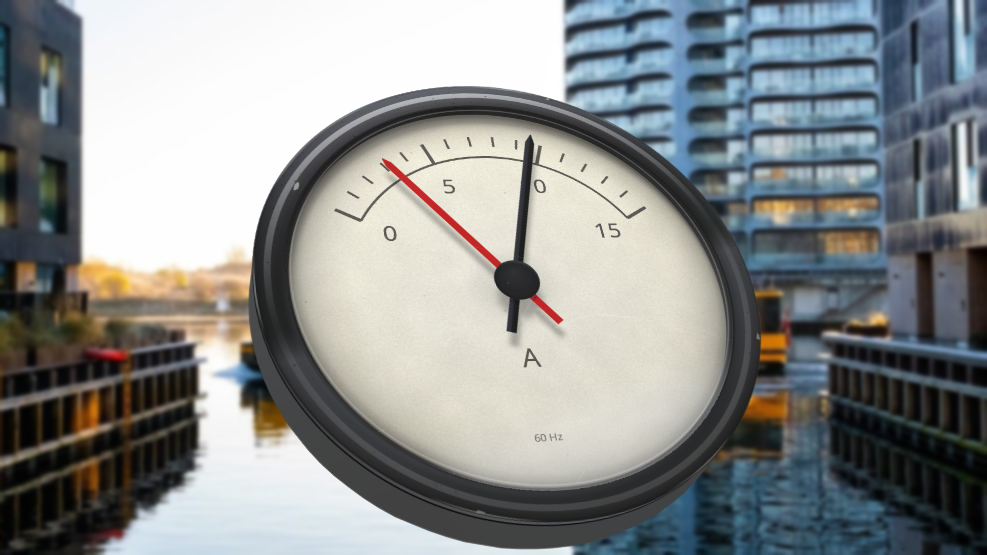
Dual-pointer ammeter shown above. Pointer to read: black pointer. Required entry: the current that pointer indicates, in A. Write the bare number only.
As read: 9.5
